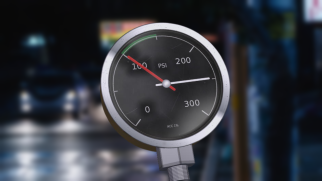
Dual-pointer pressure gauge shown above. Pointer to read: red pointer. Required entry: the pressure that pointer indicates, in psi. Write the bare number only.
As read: 100
